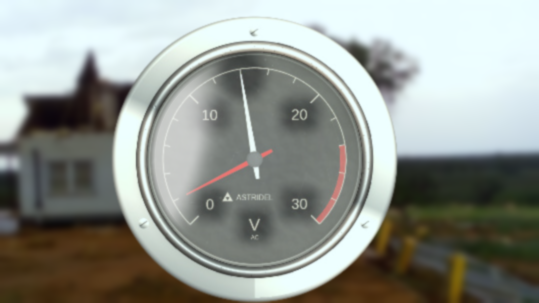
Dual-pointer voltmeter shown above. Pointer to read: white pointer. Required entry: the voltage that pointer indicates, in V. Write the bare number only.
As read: 14
